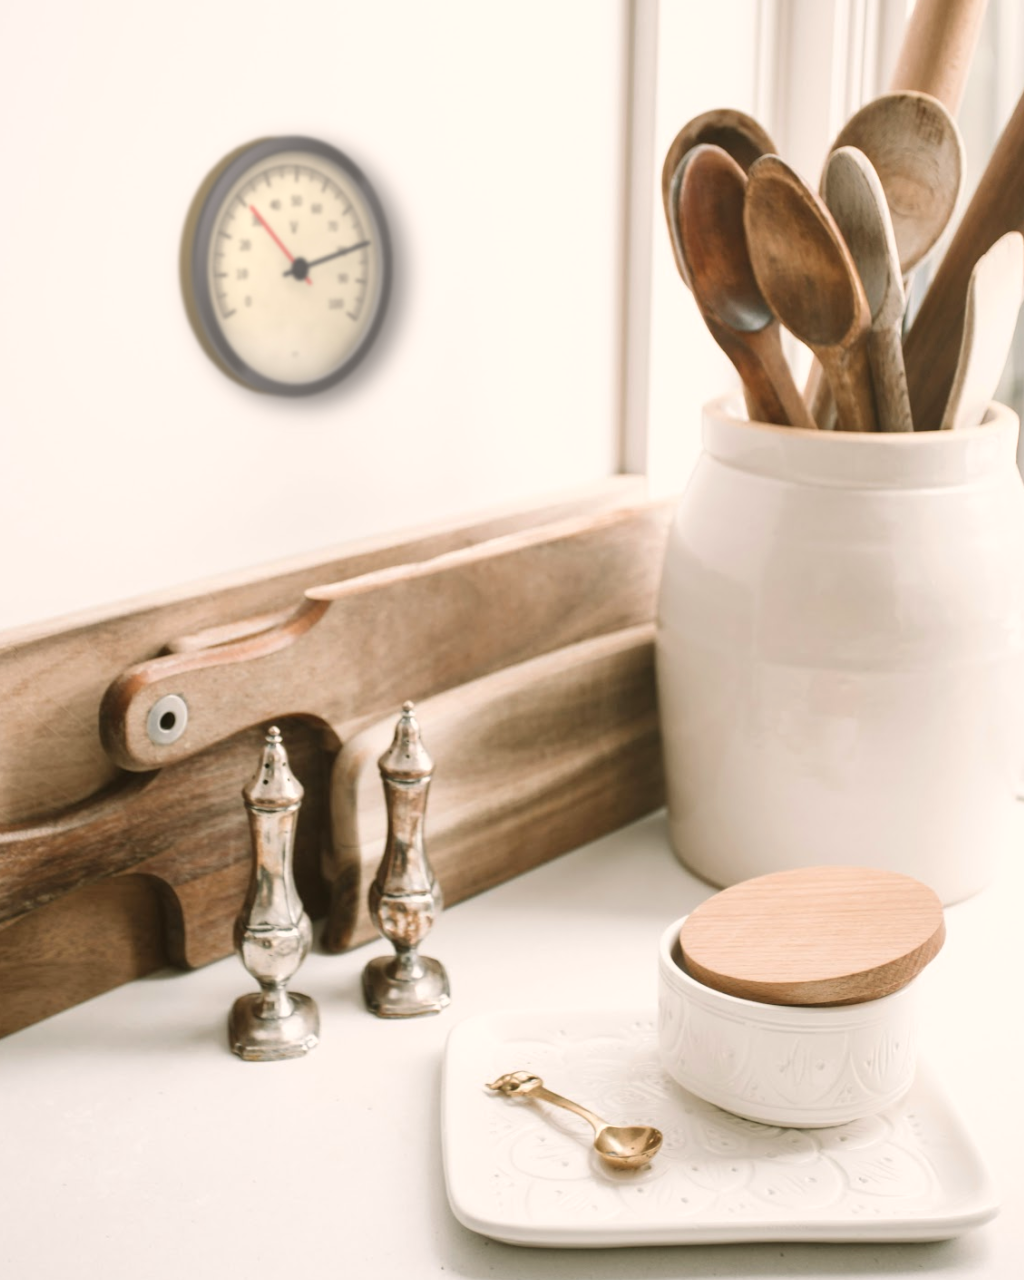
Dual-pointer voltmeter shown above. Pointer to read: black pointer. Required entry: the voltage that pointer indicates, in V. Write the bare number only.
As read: 80
